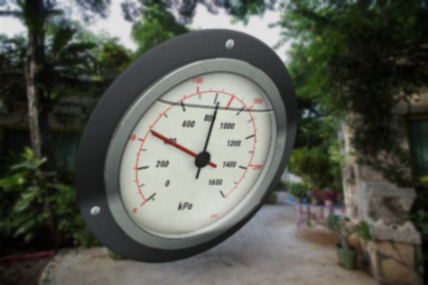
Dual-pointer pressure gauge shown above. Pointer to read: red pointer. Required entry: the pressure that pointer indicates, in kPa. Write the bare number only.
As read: 400
